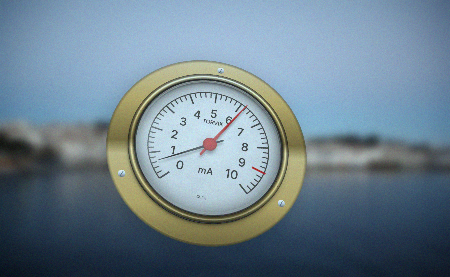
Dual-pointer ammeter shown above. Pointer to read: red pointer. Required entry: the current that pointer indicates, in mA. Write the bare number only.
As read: 6.2
